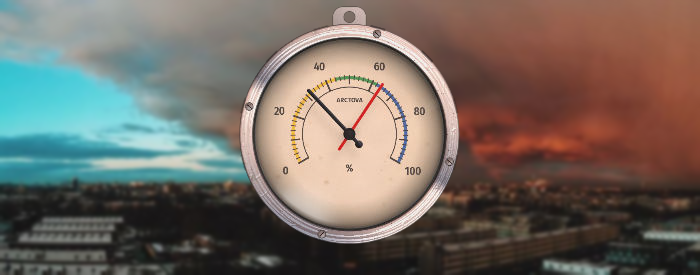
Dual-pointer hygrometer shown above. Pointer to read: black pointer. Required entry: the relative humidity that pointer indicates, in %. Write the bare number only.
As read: 32
